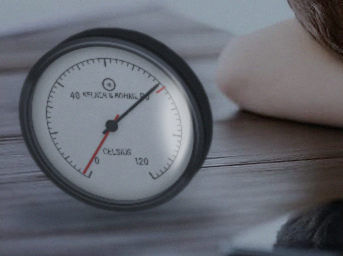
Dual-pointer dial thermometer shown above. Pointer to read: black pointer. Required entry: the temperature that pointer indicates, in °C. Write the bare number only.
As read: 80
